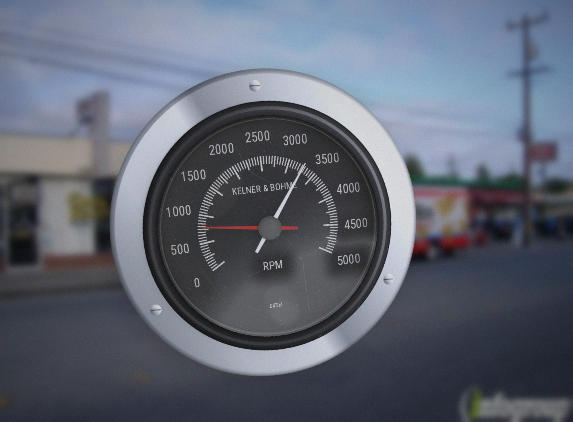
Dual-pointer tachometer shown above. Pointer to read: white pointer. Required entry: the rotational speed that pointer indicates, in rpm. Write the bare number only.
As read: 3250
